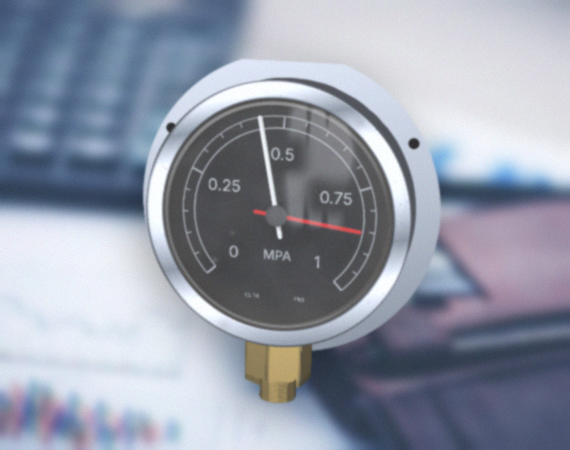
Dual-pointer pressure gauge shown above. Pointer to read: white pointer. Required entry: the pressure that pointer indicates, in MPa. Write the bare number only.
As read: 0.45
